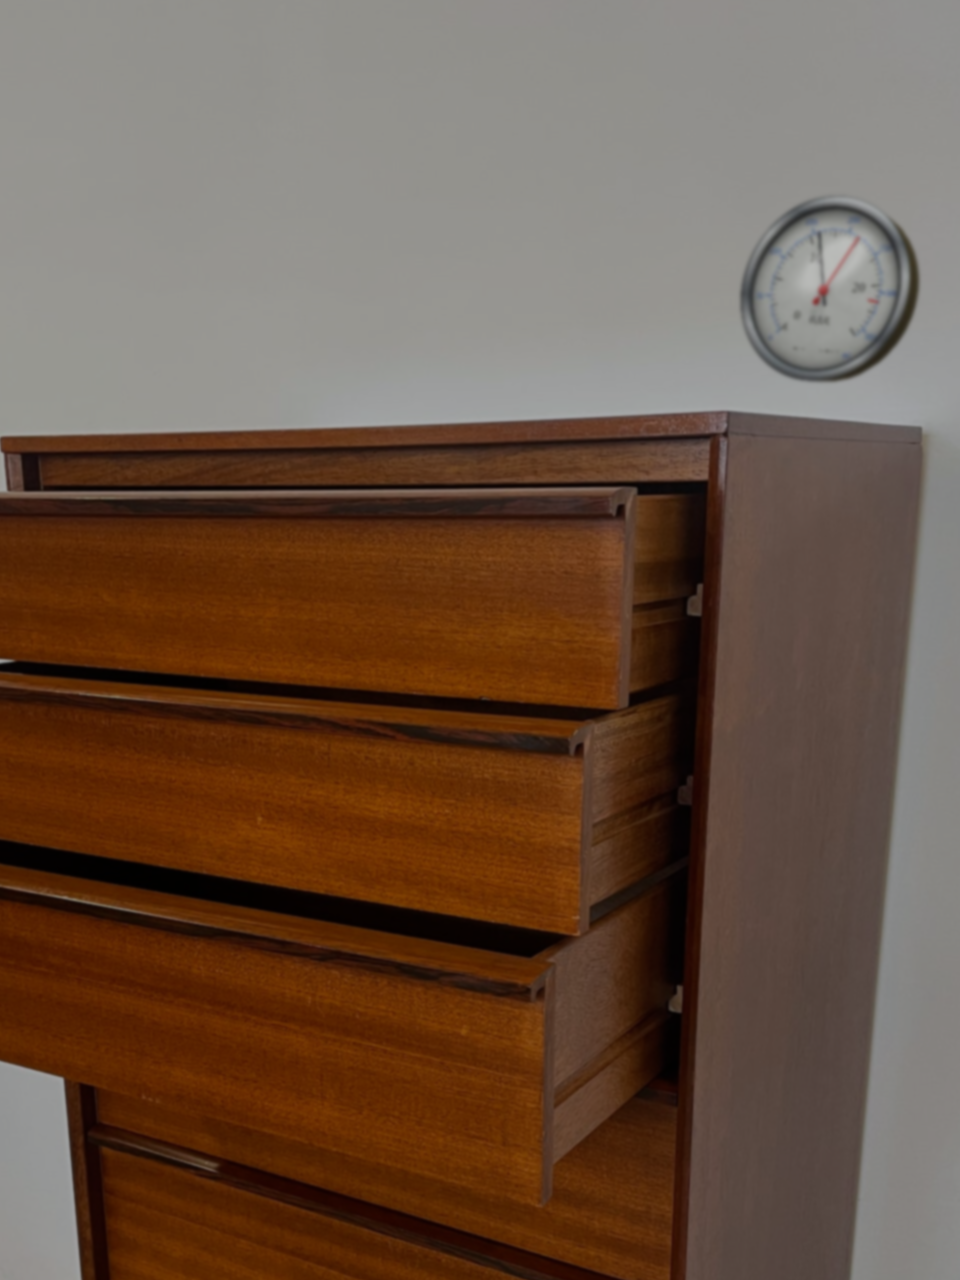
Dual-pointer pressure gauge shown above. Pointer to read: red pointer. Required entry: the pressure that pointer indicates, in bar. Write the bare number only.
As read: 15
